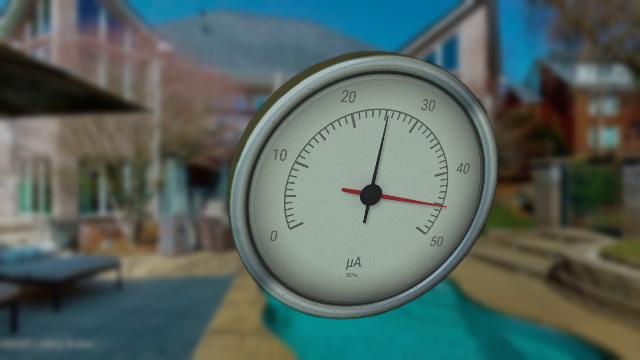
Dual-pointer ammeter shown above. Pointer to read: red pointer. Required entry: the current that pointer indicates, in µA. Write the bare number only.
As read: 45
